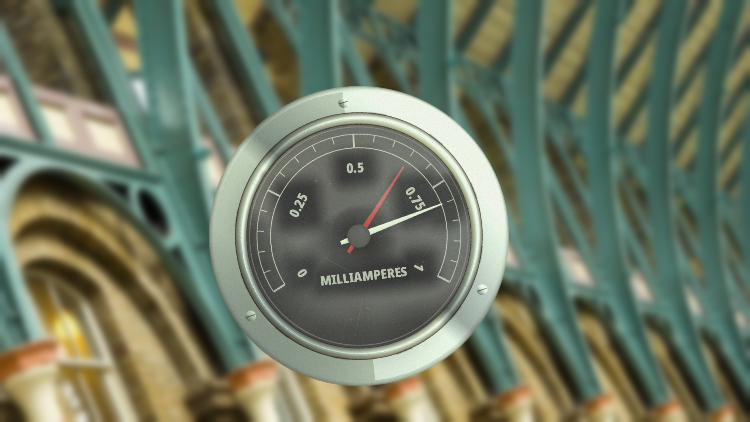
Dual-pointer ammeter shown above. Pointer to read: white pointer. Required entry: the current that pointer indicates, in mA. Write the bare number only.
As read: 0.8
